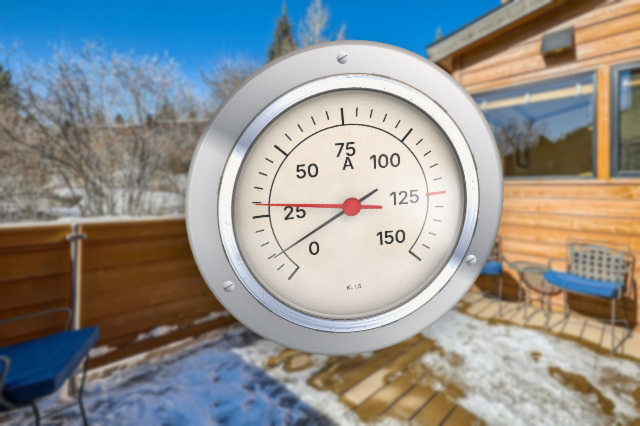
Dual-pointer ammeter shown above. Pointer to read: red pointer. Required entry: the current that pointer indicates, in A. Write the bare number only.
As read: 30
